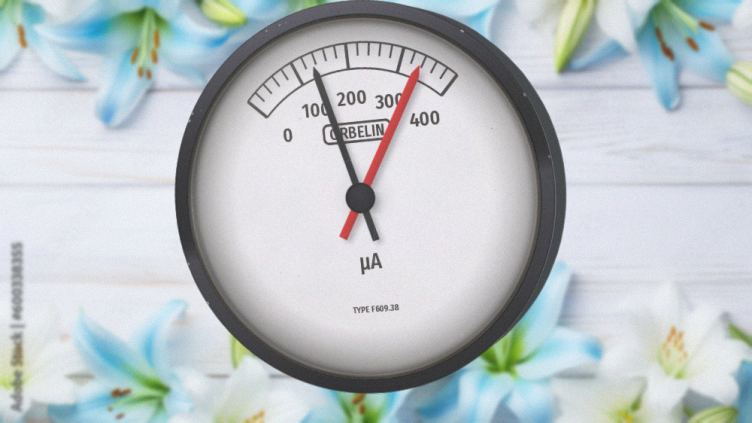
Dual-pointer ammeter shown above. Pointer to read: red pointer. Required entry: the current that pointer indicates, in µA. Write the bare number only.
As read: 340
